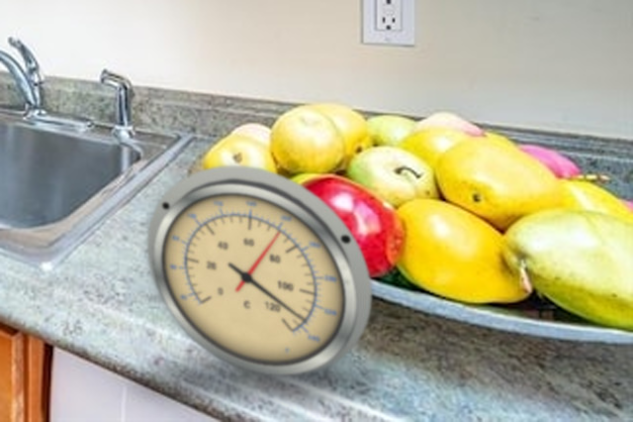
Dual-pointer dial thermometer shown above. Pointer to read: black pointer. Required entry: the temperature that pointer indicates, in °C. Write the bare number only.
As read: 112
